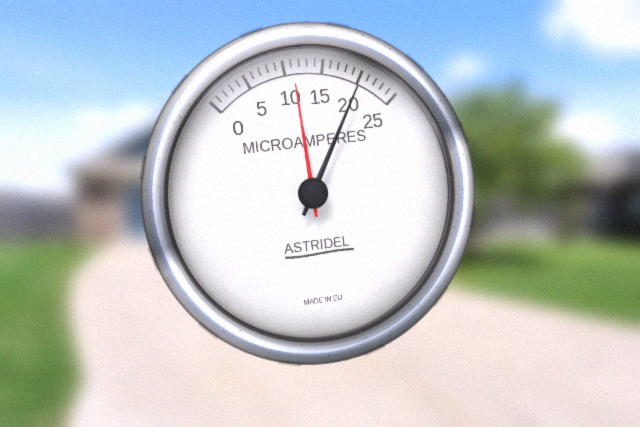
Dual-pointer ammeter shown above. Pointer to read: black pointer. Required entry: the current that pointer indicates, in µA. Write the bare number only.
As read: 20
